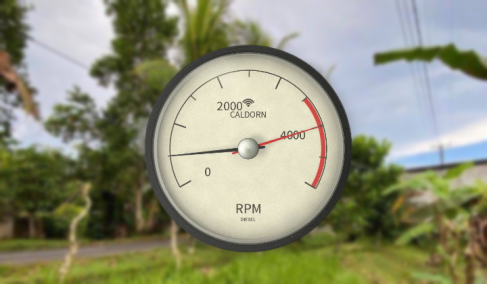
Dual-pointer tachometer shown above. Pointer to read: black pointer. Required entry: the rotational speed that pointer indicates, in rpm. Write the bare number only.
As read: 500
